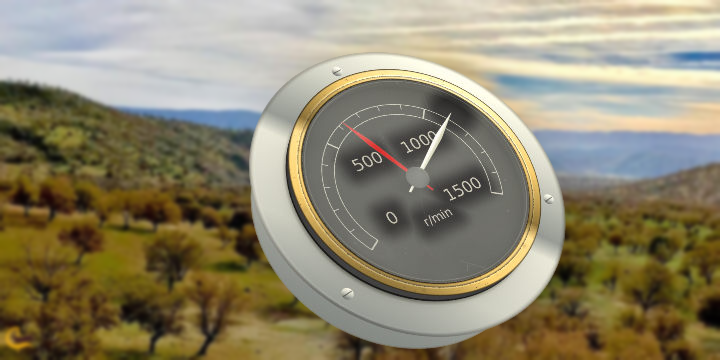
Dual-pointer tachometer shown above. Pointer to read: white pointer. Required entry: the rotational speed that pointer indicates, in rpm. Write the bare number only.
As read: 1100
